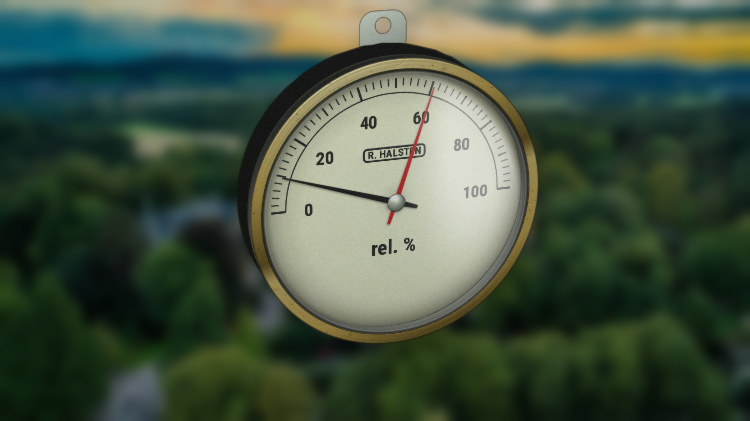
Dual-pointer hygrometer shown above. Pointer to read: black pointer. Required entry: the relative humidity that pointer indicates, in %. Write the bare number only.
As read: 10
